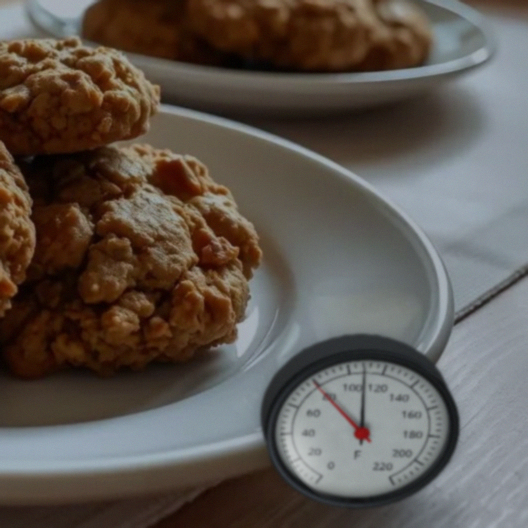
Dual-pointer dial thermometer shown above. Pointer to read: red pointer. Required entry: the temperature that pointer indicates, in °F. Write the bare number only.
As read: 80
